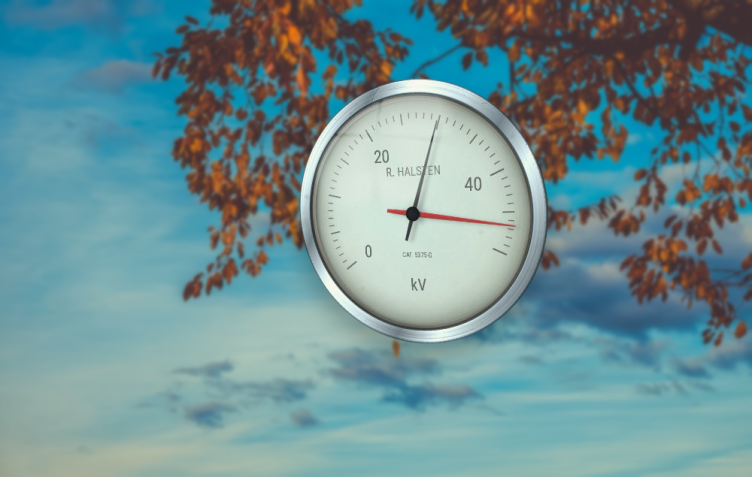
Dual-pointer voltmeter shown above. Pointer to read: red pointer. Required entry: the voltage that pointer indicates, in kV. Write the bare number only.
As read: 46.5
